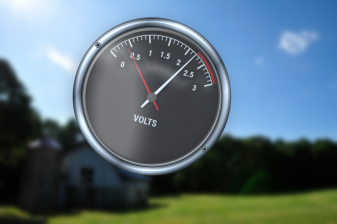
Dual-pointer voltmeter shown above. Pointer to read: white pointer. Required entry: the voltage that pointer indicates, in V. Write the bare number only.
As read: 2.2
